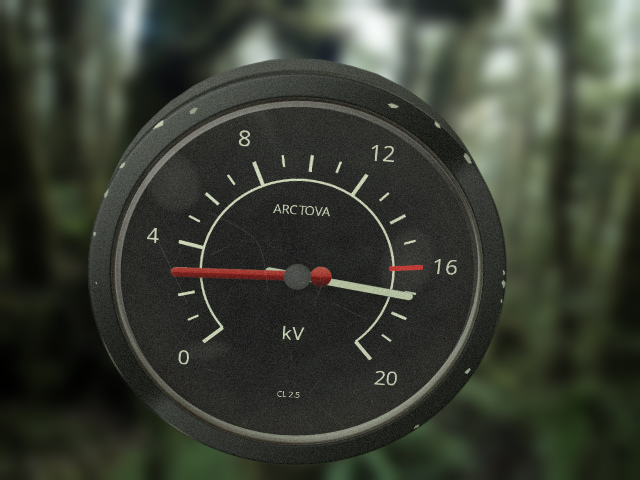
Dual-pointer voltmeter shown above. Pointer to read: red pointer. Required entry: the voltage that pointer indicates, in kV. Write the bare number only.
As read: 3
